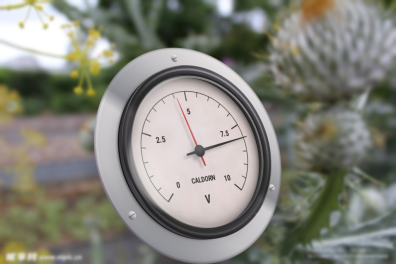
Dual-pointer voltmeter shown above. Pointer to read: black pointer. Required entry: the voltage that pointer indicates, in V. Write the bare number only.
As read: 8
